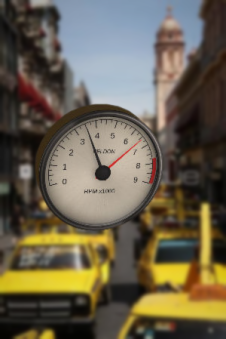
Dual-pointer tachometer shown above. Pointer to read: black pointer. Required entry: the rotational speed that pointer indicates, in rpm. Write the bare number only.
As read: 3500
